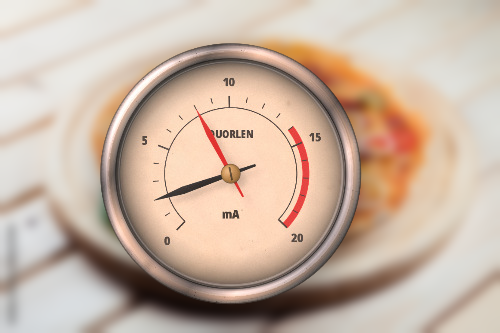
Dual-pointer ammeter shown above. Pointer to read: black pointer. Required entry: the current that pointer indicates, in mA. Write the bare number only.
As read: 2
